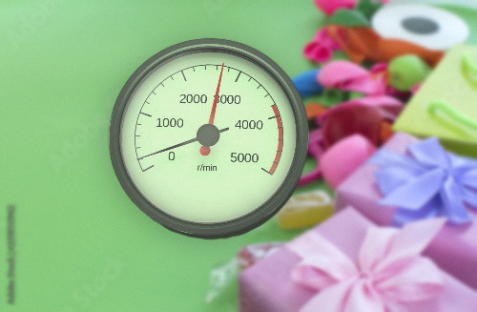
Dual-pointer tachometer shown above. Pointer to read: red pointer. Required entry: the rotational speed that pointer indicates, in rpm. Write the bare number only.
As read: 2700
